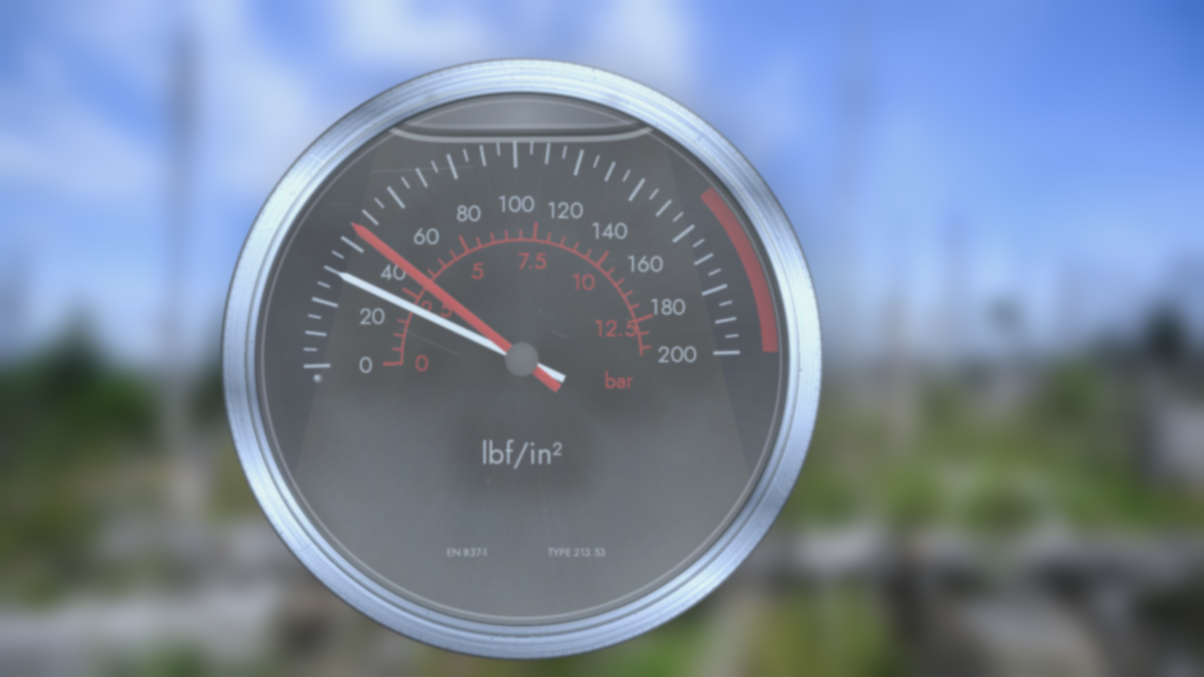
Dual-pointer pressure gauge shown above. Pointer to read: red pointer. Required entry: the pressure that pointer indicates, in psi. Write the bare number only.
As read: 45
